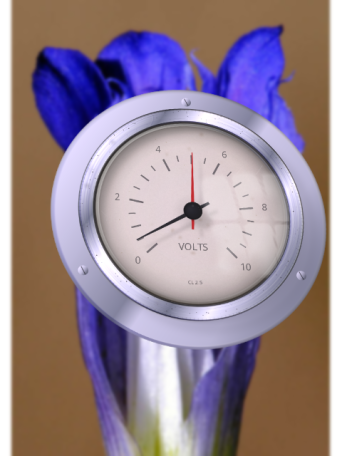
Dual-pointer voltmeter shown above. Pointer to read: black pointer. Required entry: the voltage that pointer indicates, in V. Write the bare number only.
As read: 0.5
